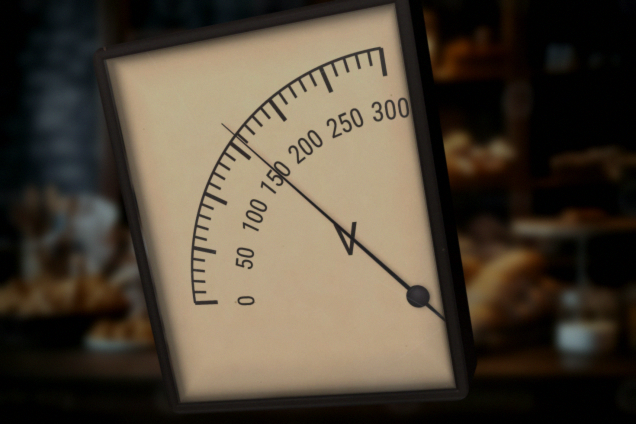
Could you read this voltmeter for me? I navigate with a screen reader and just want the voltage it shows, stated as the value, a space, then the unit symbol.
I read 160 V
